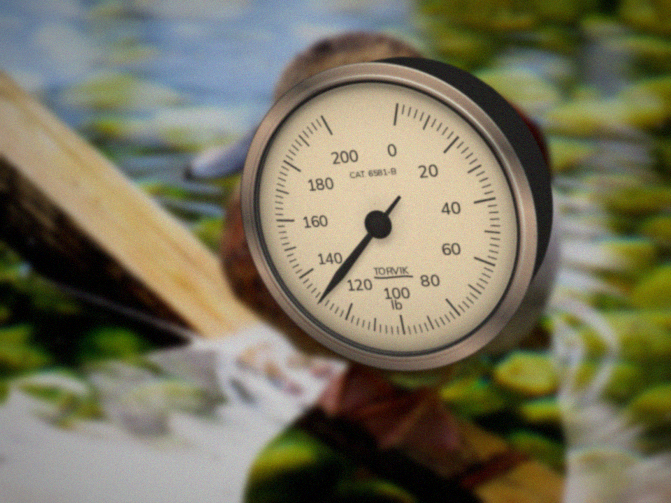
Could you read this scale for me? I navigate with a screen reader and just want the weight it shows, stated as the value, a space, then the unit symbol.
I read 130 lb
